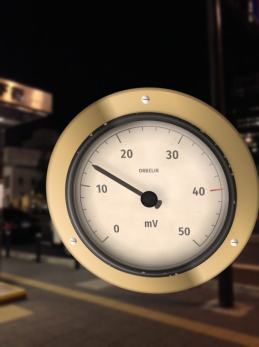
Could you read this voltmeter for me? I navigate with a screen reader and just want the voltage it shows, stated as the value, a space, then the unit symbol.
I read 14 mV
